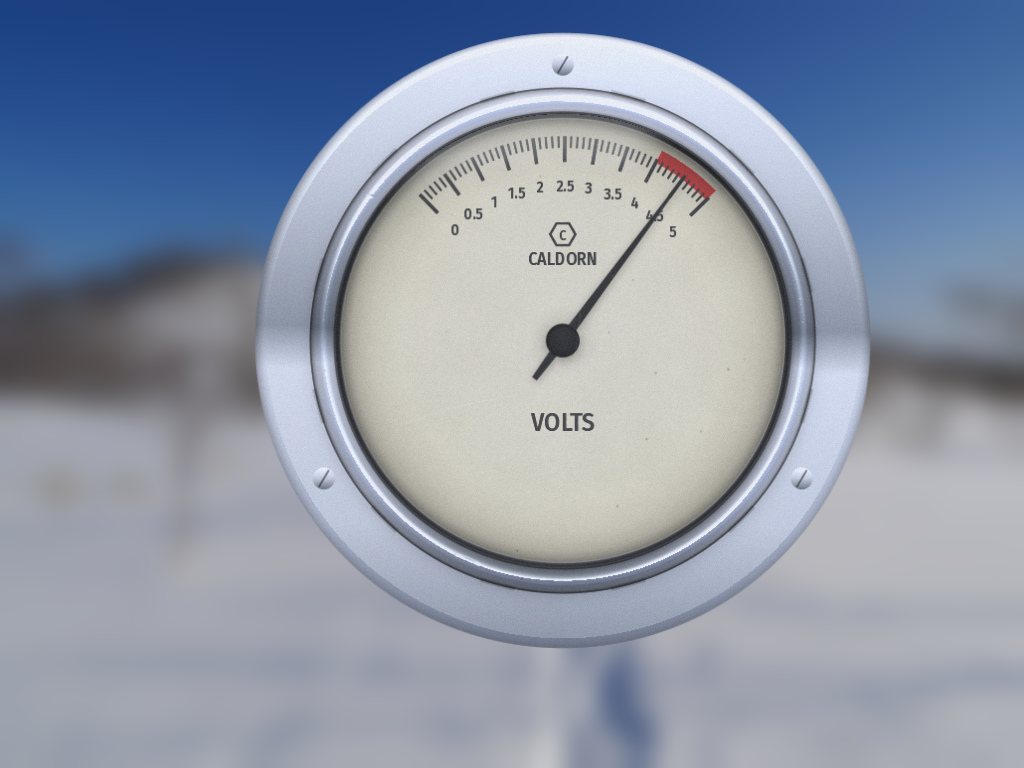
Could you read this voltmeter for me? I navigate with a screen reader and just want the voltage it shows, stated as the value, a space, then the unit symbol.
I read 4.5 V
